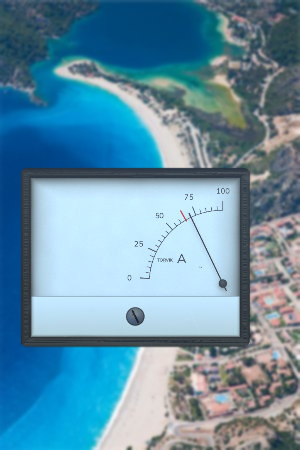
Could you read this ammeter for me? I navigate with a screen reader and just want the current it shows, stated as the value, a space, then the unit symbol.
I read 70 A
